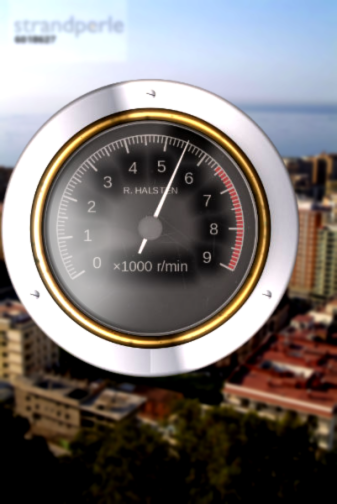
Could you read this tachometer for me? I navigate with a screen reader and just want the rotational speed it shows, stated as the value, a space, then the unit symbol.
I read 5500 rpm
